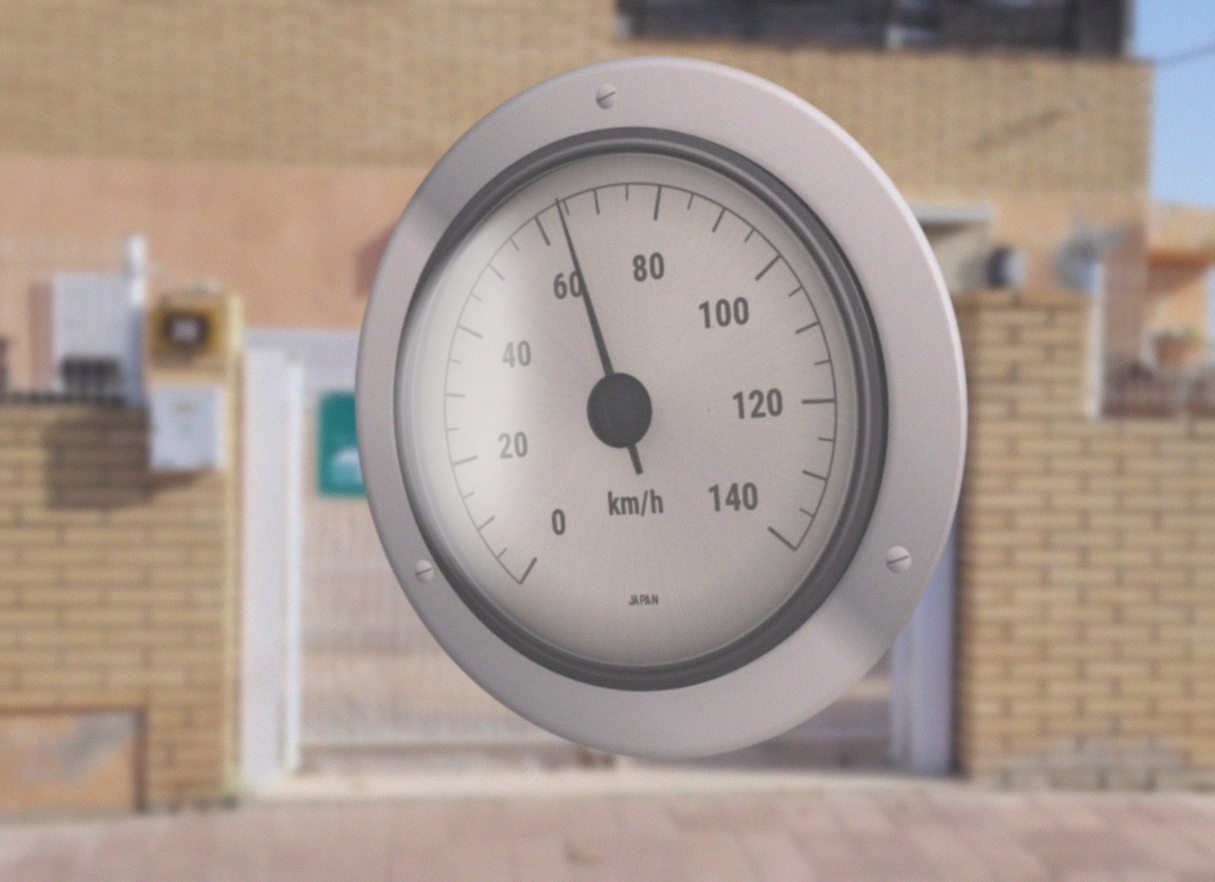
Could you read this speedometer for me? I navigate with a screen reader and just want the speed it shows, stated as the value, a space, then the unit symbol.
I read 65 km/h
